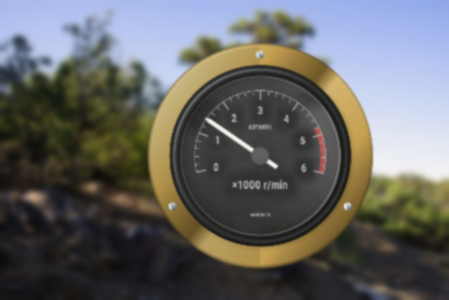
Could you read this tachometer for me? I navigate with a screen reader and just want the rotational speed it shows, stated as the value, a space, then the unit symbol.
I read 1400 rpm
